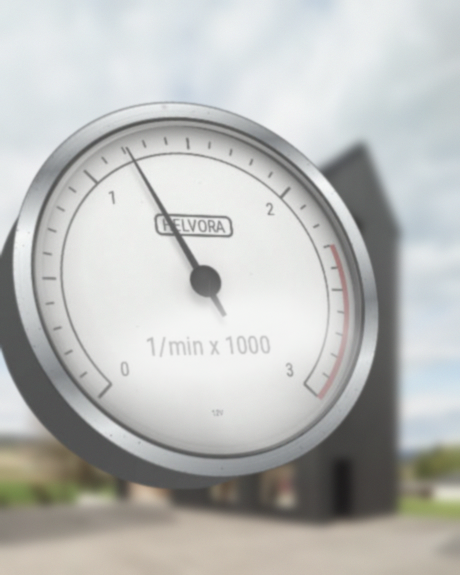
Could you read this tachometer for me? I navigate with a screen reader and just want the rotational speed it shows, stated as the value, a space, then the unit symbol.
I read 1200 rpm
